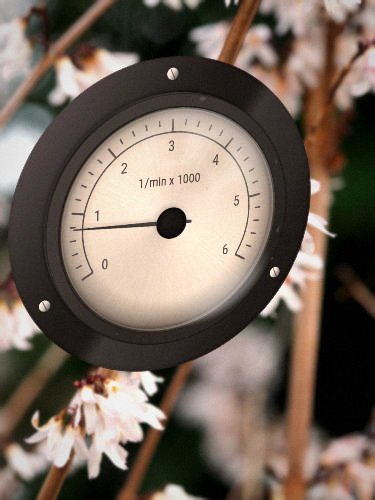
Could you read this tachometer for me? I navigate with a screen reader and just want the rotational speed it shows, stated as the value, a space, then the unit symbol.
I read 800 rpm
